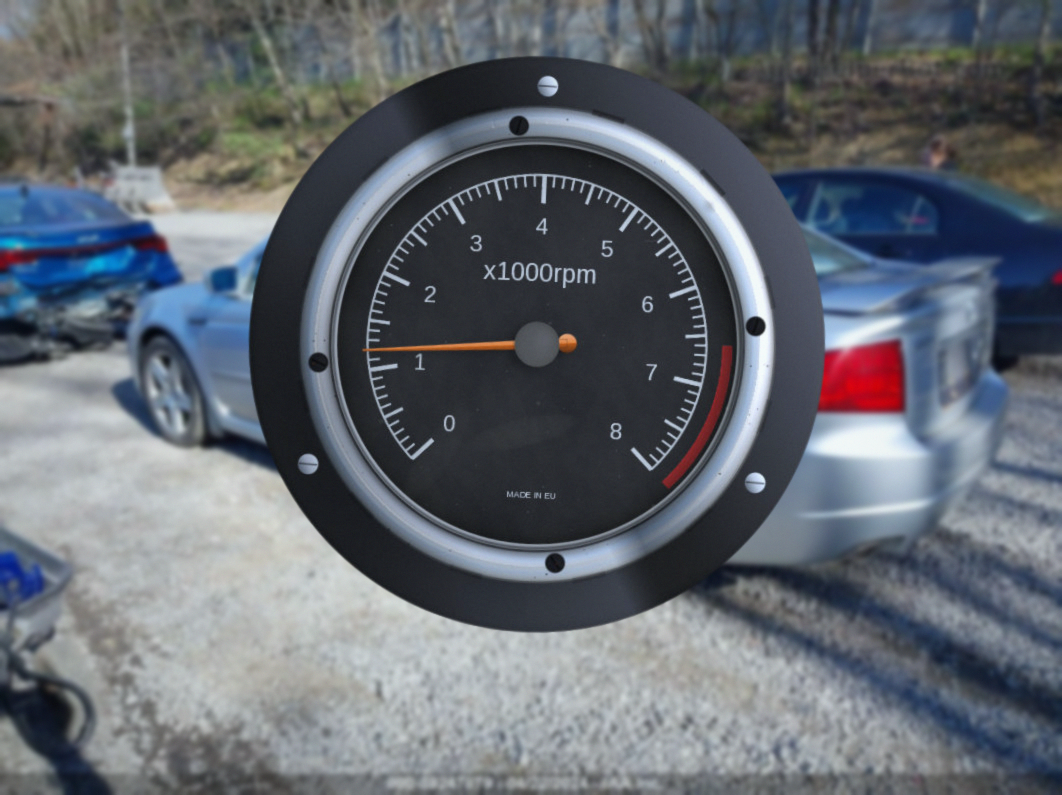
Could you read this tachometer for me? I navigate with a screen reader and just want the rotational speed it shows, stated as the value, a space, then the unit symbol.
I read 1200 rpm
